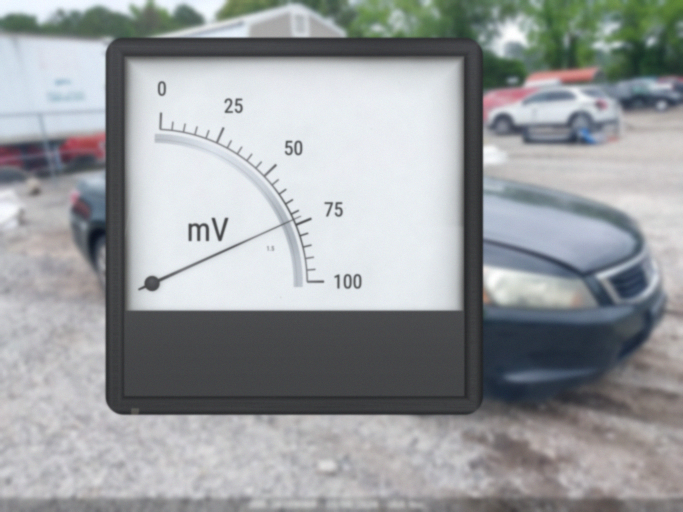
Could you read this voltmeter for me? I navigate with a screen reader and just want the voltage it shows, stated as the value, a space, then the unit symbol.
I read 72.5 mV
